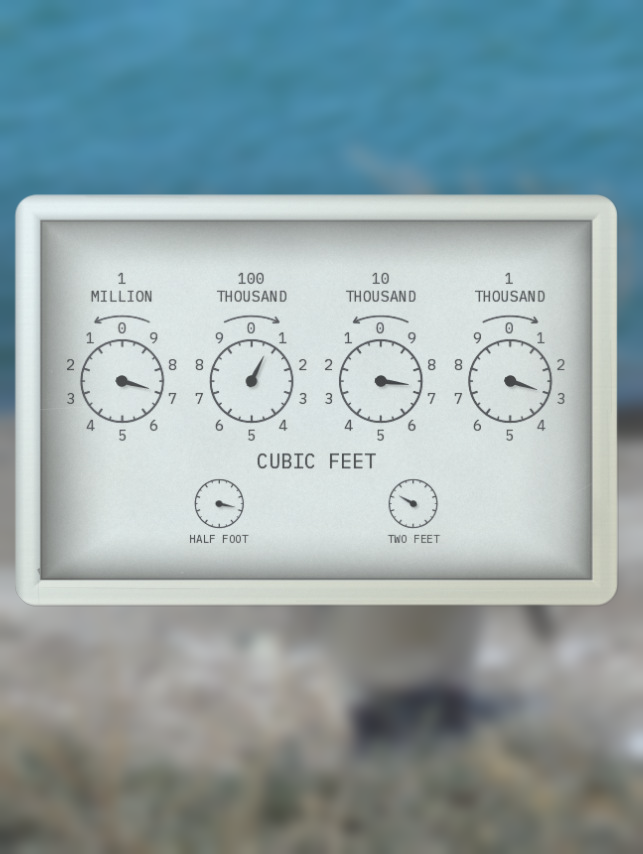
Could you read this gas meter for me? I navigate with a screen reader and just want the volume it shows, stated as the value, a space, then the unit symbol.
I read 707300 ft³
